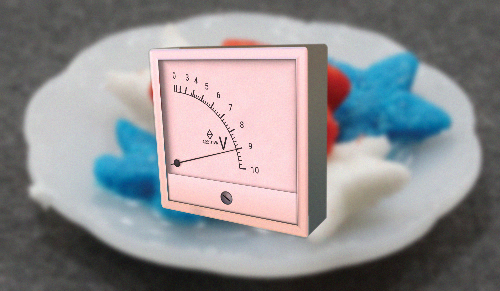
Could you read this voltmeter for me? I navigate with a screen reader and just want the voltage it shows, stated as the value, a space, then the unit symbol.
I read 9 V
